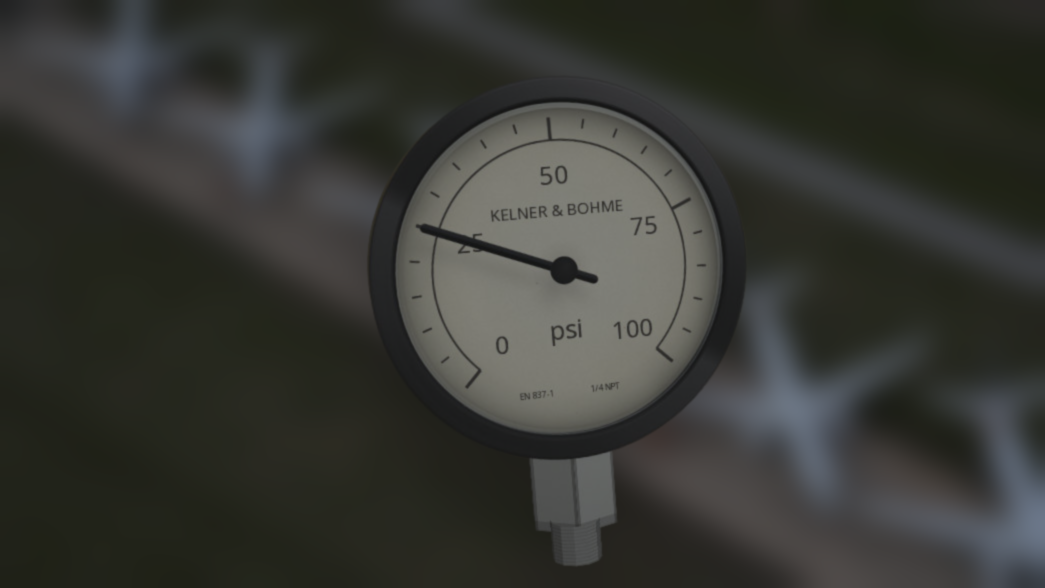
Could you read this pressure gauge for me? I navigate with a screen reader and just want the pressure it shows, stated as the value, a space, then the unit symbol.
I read 25 psi
